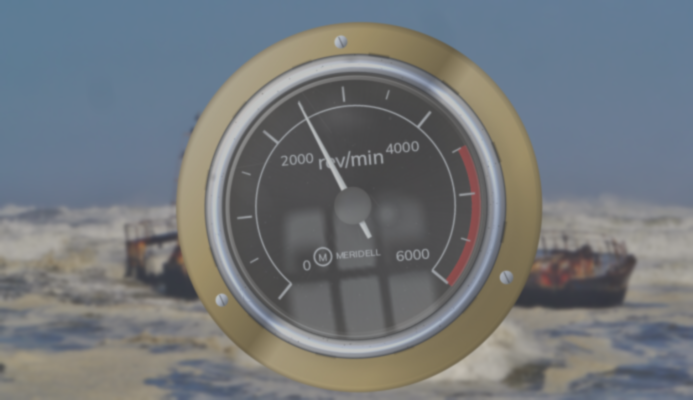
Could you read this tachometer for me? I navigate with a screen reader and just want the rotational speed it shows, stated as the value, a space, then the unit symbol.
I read 2500 rpm
